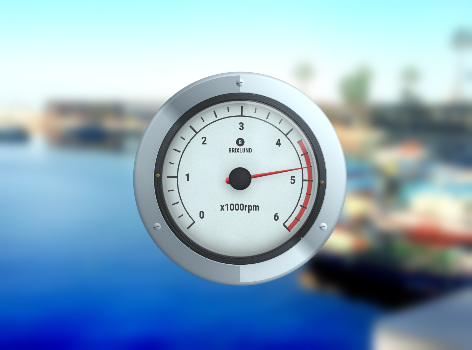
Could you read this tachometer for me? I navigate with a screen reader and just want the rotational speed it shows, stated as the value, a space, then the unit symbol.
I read 4750 rpm
